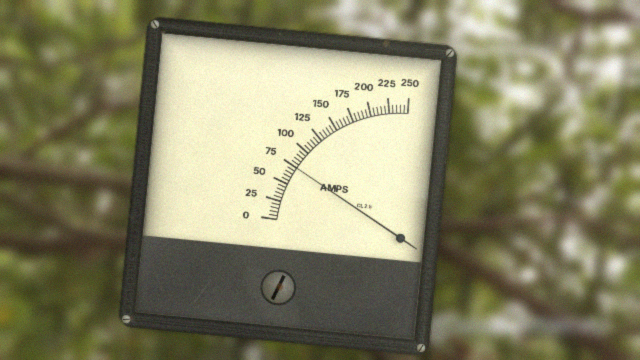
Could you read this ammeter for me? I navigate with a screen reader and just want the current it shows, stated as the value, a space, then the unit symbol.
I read 75 A
